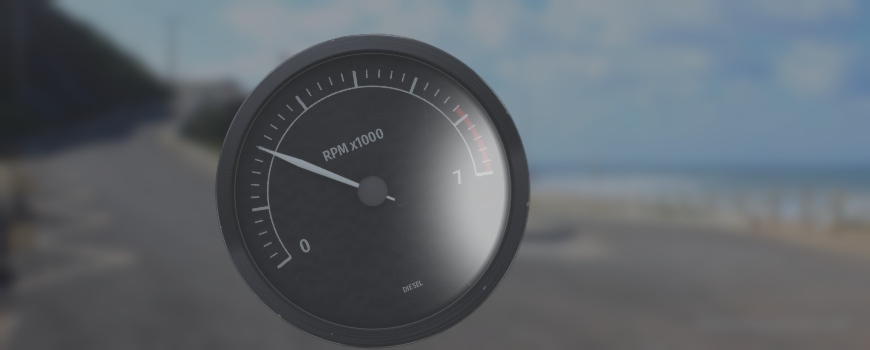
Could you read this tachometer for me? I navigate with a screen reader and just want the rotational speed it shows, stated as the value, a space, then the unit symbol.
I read 2000 rpm
